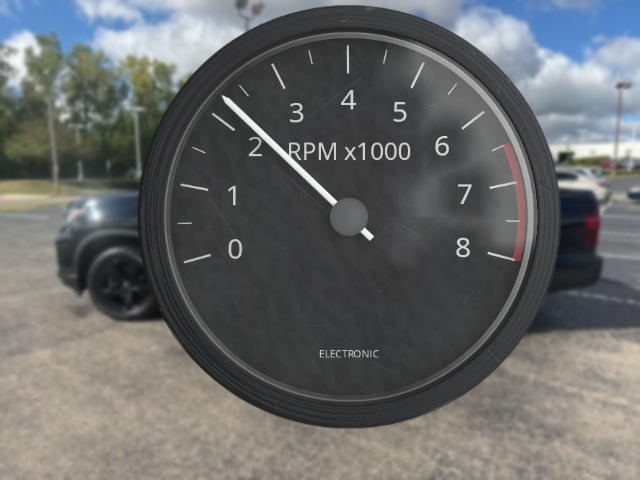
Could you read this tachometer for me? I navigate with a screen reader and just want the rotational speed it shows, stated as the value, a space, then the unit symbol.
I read 2250 rpm
